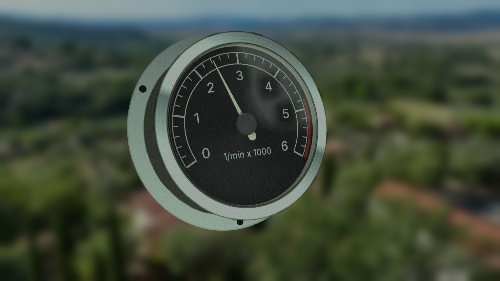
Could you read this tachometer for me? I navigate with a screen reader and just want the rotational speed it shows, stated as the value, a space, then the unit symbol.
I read 2400 rpm
